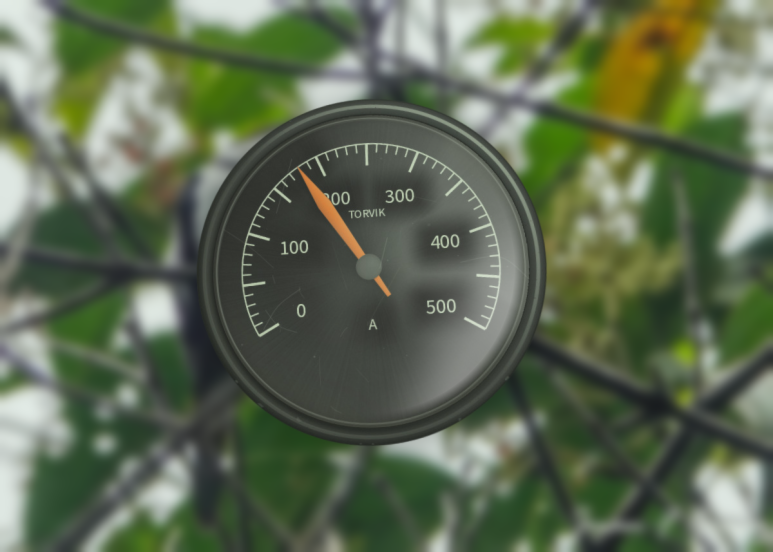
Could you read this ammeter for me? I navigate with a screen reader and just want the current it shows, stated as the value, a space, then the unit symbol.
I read 180 A
